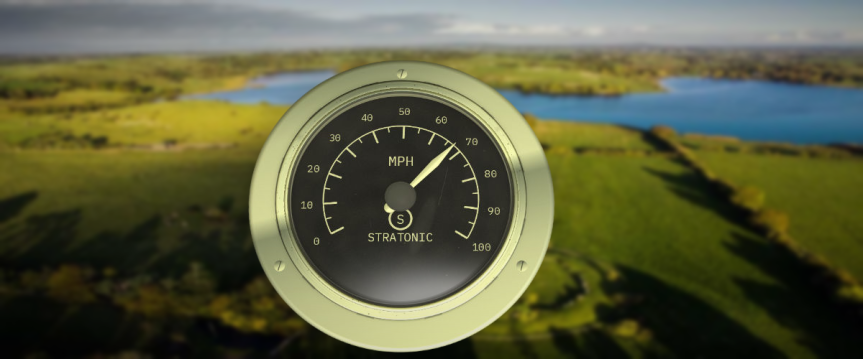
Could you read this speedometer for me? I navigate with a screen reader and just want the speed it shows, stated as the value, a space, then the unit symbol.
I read 67.5 mph
